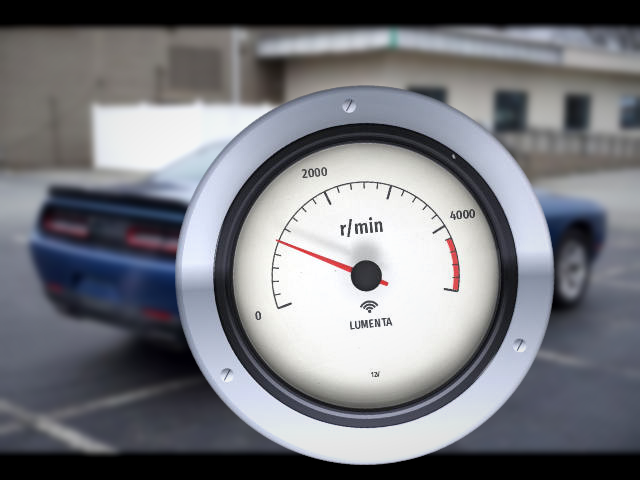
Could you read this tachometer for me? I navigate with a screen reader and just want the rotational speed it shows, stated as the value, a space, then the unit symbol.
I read 1000 rpm
